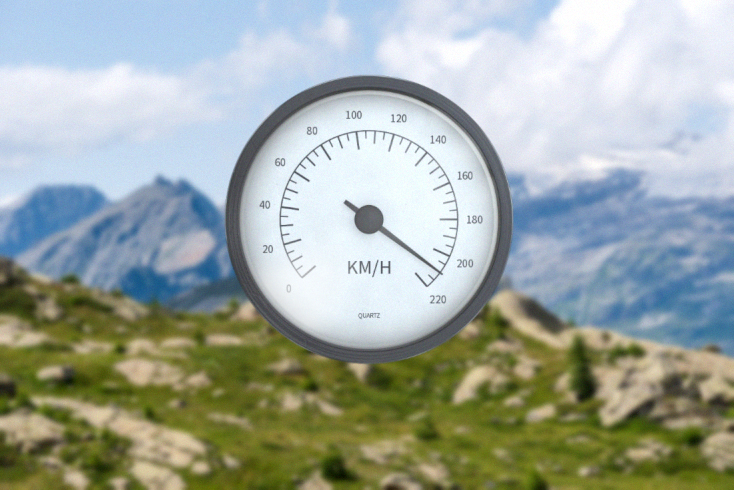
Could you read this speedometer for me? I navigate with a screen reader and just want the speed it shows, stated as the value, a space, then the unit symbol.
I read 210 km/h
